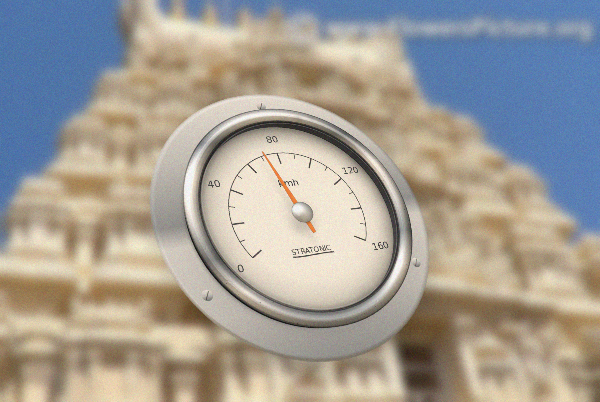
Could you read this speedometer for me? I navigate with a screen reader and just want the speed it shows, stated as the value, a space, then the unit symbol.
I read 70 km/h
